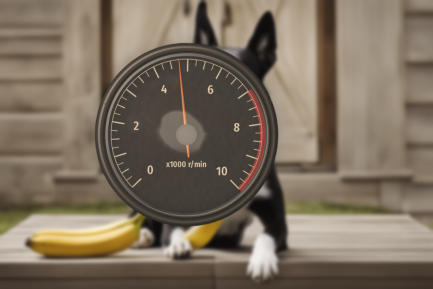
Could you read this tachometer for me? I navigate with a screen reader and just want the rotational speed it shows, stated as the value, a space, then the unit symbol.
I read 4750 rpm
